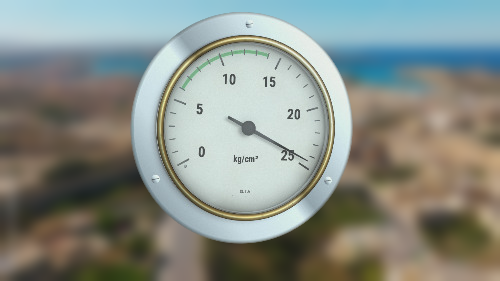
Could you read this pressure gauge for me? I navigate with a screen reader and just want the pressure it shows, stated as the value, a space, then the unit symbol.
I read 24.5 kg/cm²
